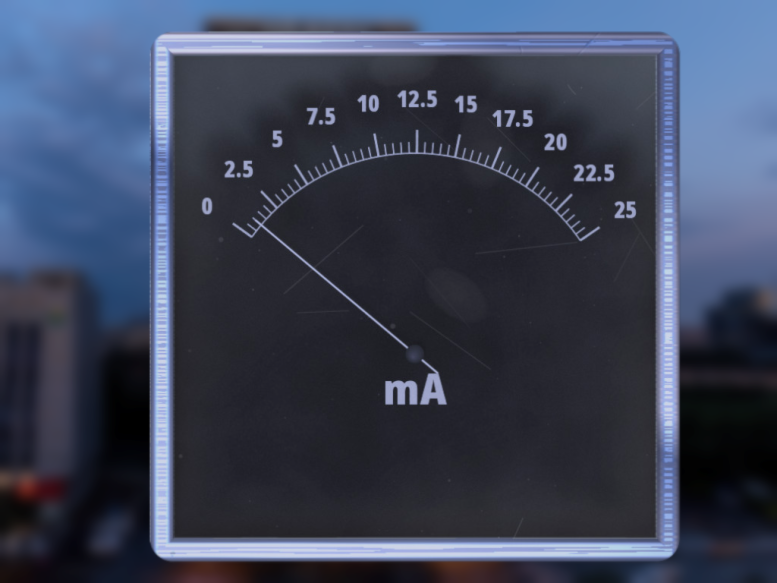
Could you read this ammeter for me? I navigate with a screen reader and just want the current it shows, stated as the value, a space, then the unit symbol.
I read 1 mA
